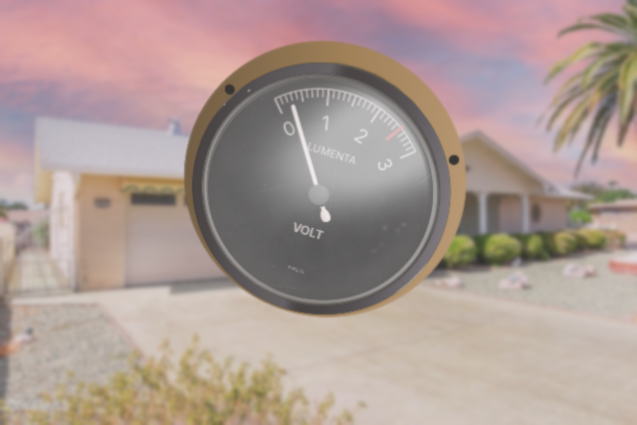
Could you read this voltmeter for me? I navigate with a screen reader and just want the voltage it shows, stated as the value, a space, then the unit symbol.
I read 0.3 V
